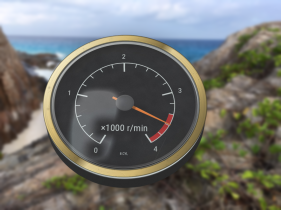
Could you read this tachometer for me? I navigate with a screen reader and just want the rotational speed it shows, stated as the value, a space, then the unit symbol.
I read 3600 rpm
